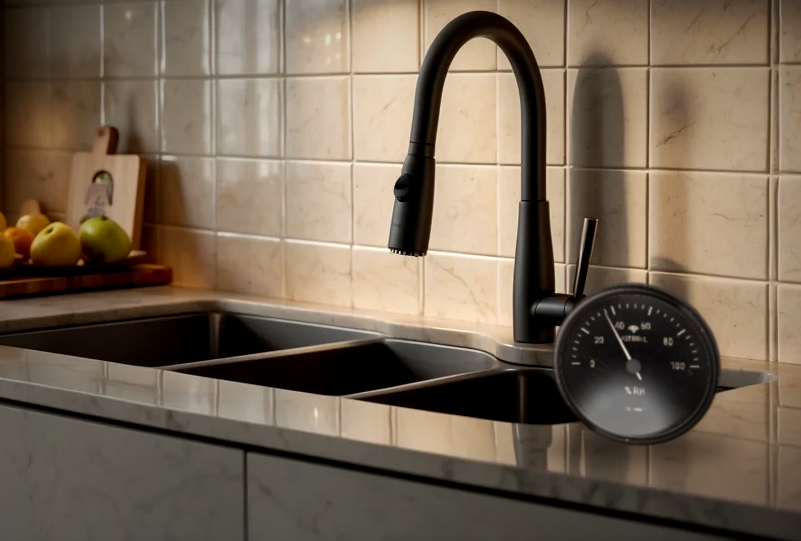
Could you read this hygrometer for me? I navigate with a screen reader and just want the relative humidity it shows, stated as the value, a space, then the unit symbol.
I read 36 %
